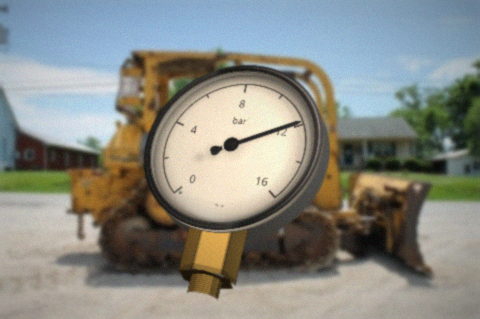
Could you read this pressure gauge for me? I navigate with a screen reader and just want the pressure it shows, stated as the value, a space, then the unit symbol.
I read 12 bar
